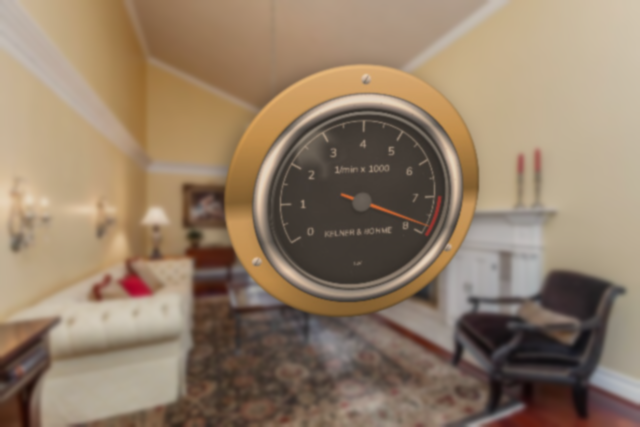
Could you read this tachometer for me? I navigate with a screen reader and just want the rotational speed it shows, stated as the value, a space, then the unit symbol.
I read 7750 rpm
